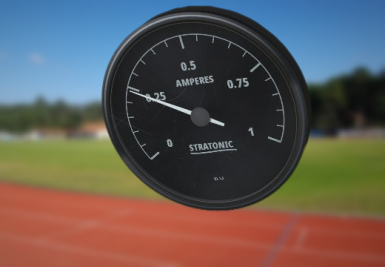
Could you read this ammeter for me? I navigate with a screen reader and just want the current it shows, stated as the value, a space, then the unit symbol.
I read 0.25 A
